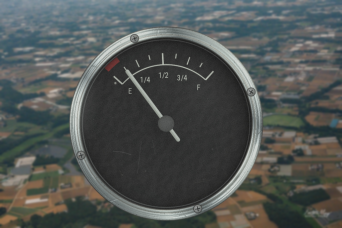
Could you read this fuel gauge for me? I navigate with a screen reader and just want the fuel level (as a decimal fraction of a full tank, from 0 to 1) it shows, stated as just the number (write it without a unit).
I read 0.125
